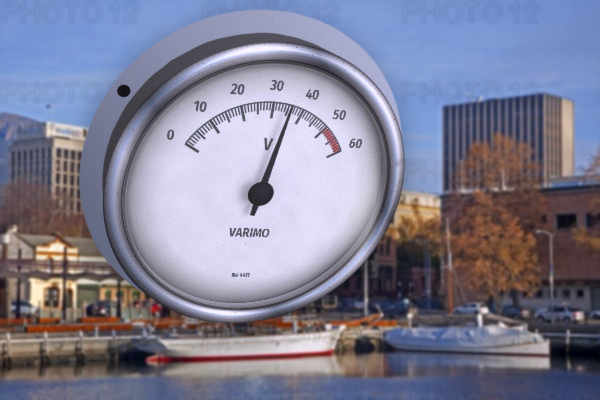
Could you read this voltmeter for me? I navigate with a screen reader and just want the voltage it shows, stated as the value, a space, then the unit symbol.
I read 35 V
